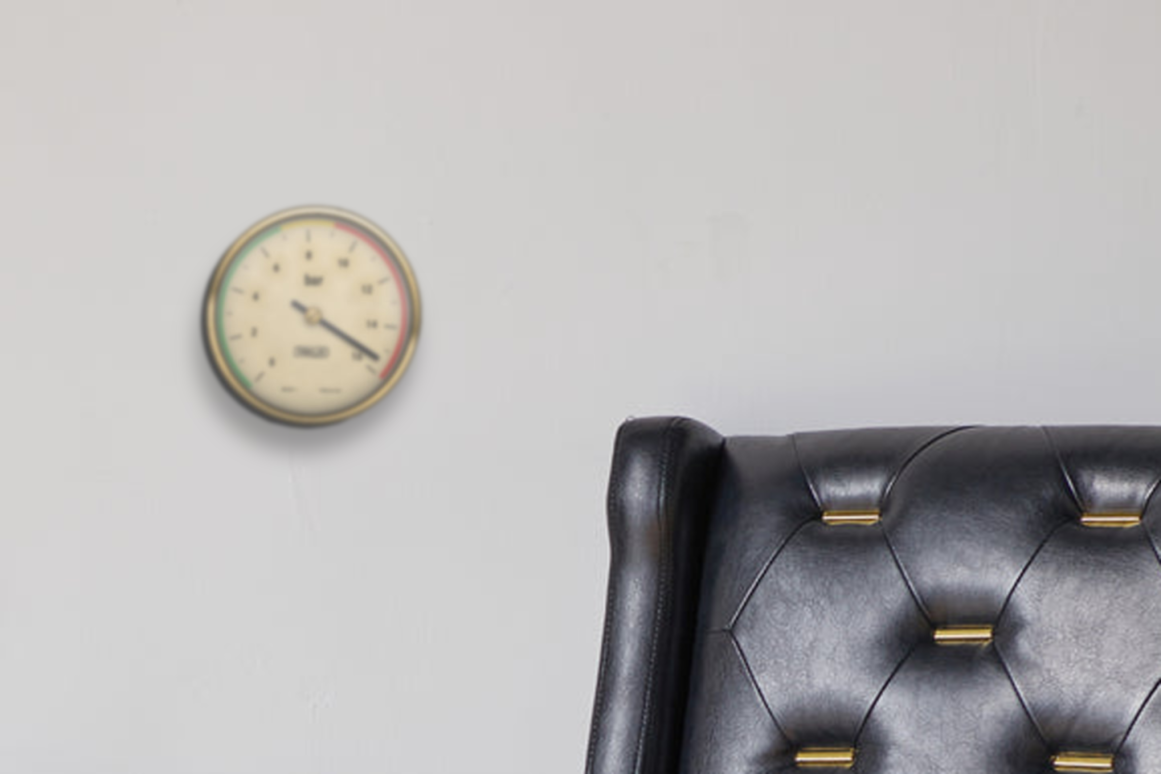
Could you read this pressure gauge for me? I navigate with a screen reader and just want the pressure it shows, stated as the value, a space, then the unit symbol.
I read 15.5 bar
